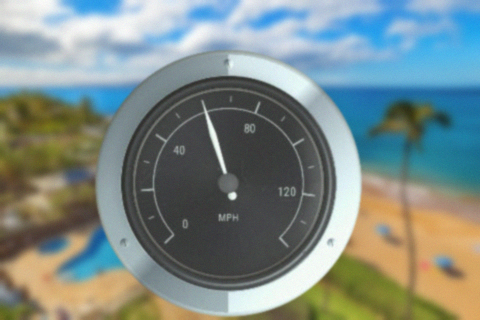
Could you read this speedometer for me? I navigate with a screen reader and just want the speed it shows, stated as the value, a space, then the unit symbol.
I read 60 mph
